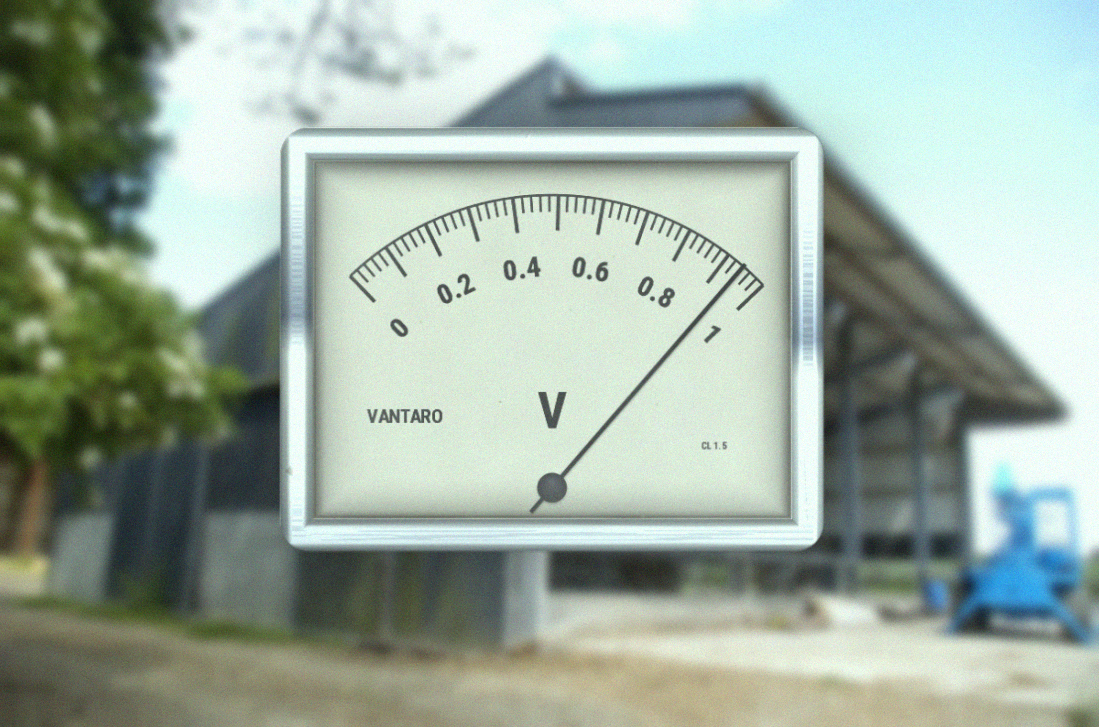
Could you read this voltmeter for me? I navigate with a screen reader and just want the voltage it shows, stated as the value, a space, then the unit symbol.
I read 0.94 V
